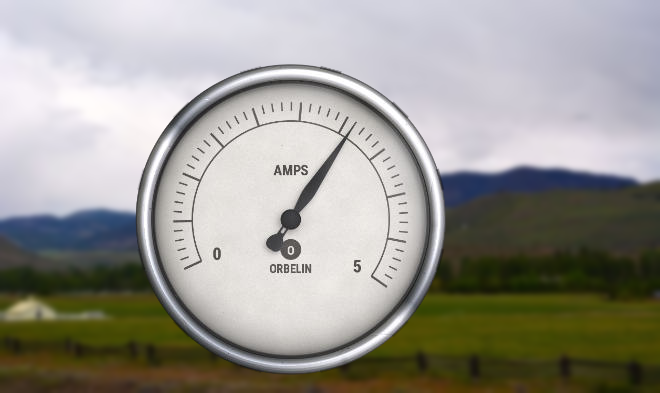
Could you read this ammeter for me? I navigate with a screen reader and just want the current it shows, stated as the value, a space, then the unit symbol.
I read 3.1 A
